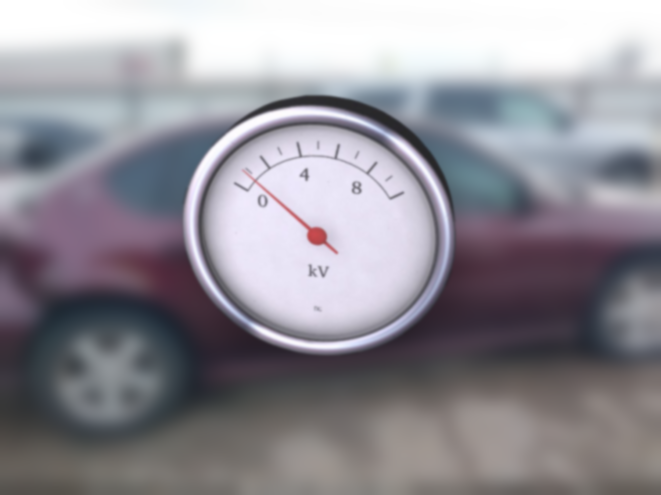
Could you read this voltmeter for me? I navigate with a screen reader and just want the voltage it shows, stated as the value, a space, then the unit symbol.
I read 1 kV
